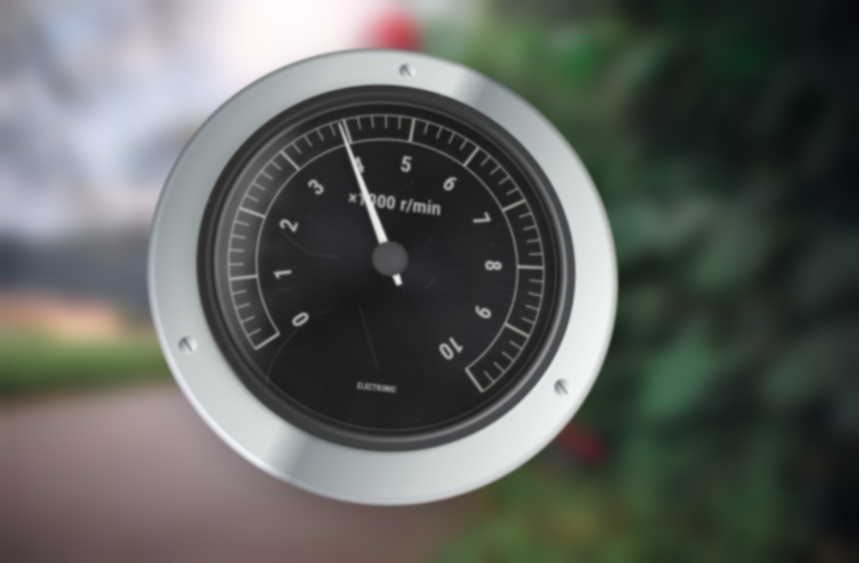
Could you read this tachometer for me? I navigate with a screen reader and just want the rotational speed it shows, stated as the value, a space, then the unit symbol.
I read 3900 rpm
